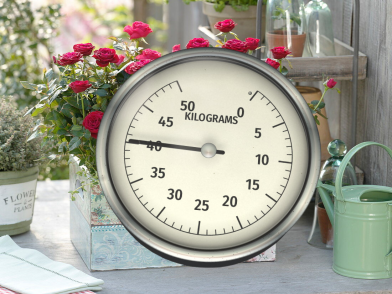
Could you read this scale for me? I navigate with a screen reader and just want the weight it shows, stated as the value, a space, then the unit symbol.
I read 40 kg
